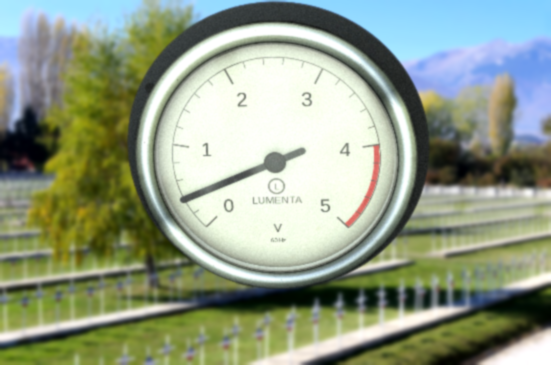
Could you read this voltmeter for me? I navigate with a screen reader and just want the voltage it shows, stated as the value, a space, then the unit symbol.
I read 0.4 V
